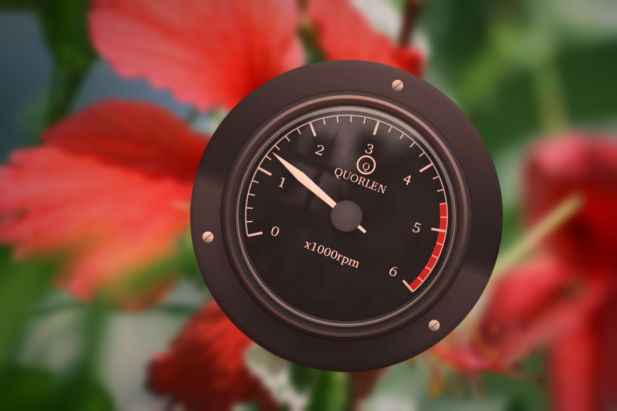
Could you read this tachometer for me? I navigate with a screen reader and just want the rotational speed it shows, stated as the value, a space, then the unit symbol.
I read 1300 rpm
